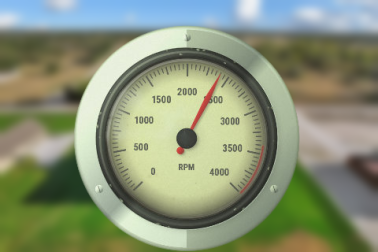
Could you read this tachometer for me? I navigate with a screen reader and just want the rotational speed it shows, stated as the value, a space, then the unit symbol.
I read 2400 rpm
